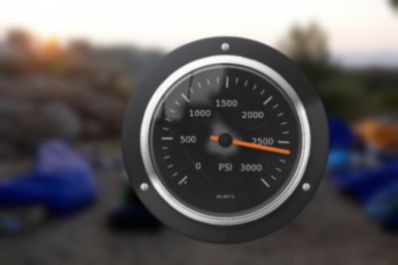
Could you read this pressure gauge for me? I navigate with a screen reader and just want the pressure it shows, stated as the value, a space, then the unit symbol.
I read 2600 psi
